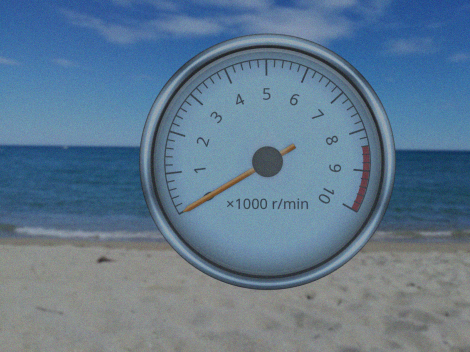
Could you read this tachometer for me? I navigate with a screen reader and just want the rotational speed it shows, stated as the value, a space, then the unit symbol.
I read 0 rpm
